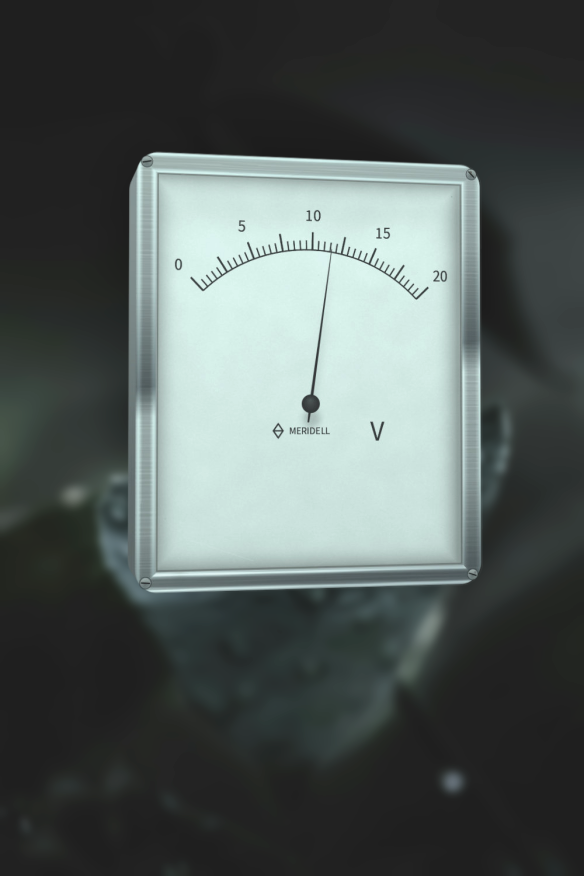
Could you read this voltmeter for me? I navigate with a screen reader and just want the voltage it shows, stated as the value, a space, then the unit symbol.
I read 11.5 V
